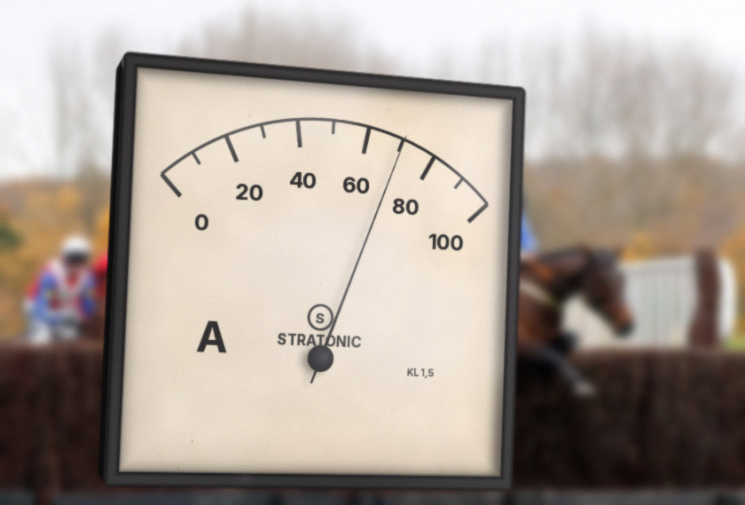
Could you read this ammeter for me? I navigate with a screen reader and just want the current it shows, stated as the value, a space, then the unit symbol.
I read 70 A
